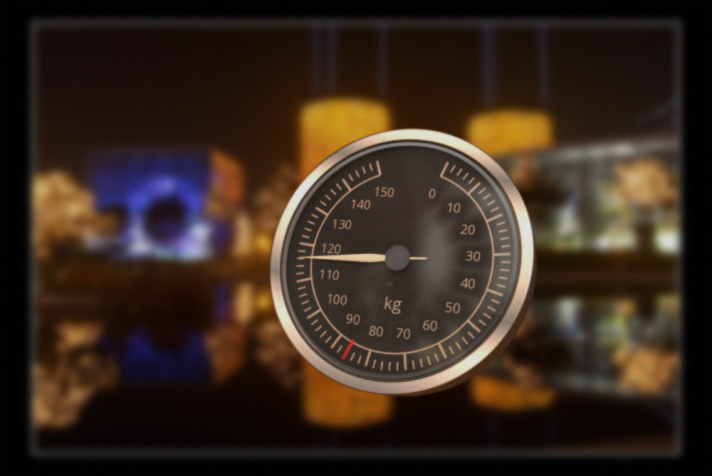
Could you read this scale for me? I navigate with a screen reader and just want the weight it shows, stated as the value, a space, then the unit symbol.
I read 116 kg
